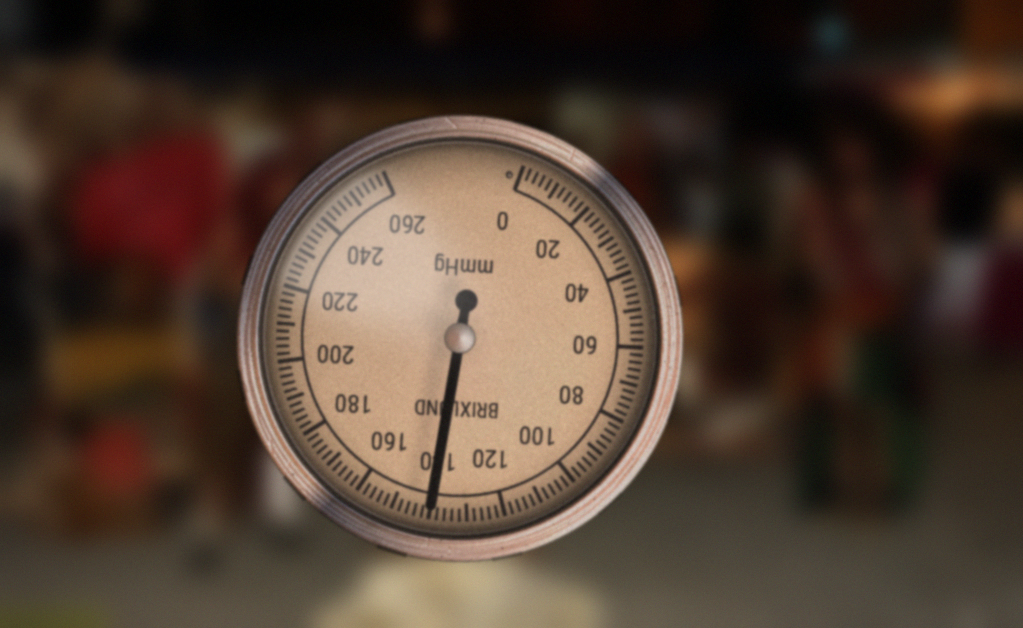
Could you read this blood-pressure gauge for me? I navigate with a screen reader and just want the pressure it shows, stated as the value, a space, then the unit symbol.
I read 140 mmHg
